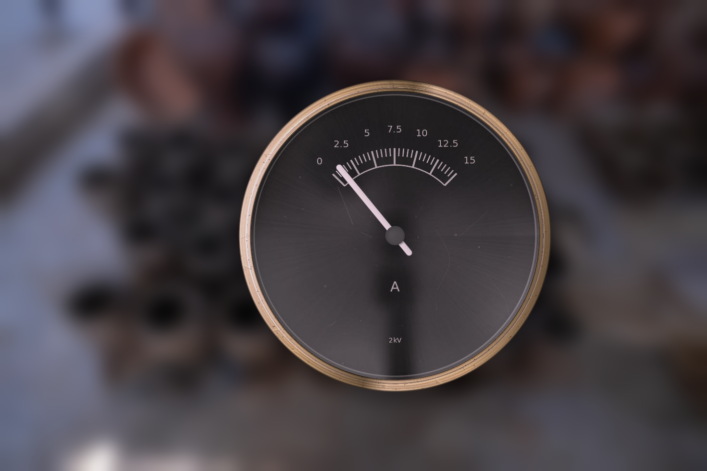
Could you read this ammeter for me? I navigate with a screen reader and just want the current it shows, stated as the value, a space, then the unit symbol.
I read 1 A
